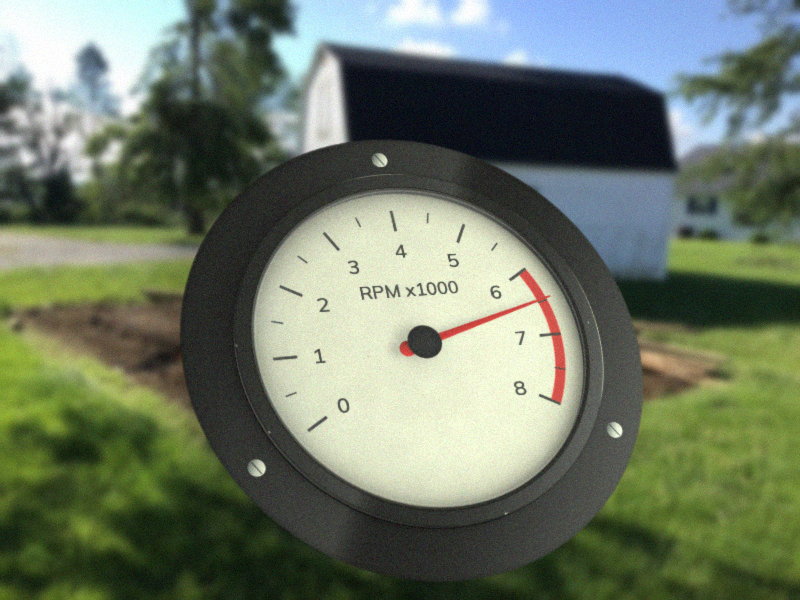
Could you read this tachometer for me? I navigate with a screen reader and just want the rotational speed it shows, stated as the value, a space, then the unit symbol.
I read 6500 rpm
